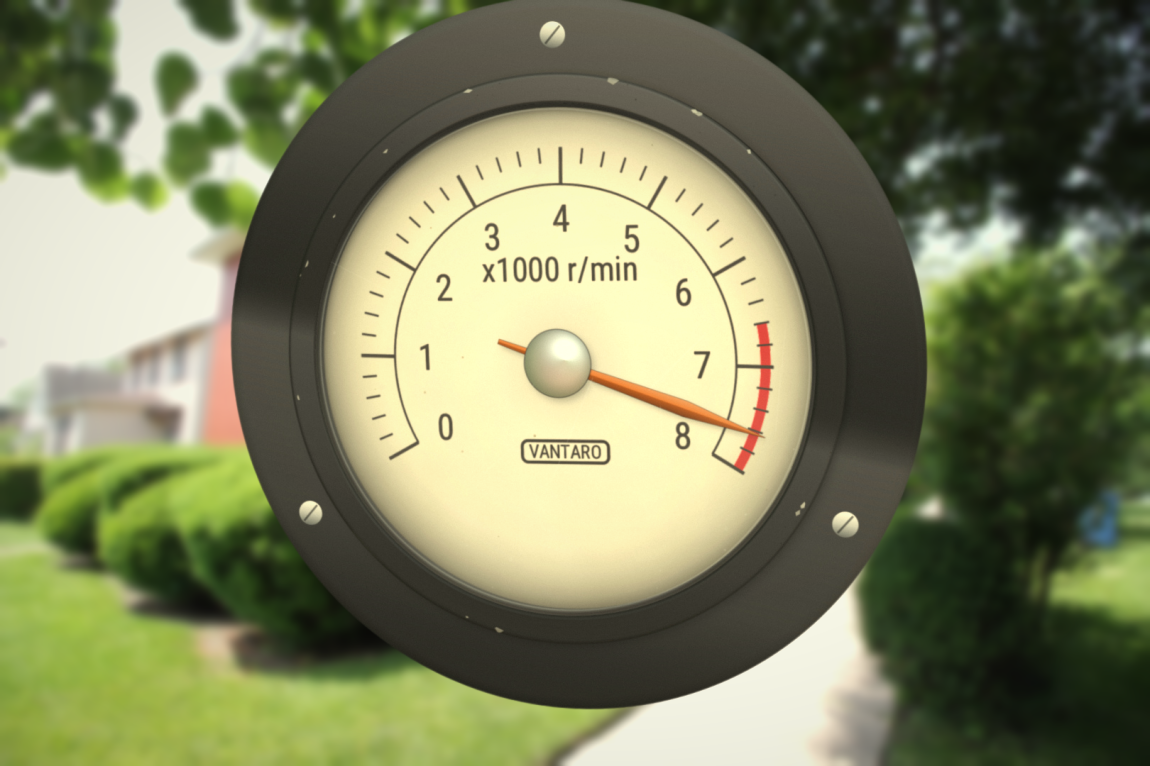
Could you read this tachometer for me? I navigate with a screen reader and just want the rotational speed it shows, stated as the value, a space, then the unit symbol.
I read 7600 rpm
